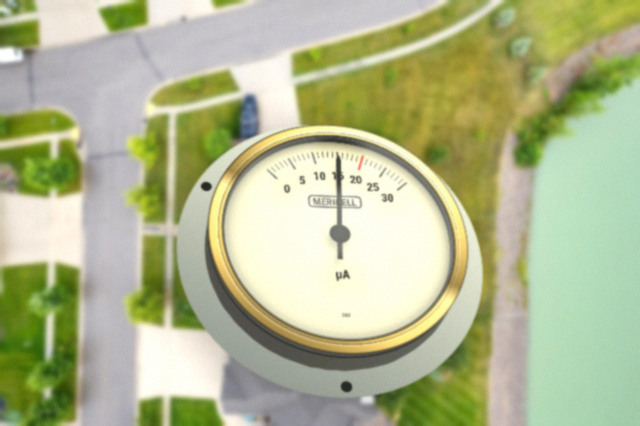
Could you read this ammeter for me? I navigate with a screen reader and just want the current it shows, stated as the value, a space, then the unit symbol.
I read 15 µA
